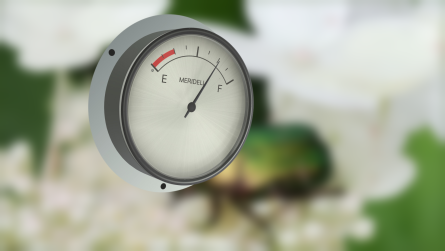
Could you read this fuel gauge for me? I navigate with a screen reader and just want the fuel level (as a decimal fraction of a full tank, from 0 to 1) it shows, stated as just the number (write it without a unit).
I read 0.75
